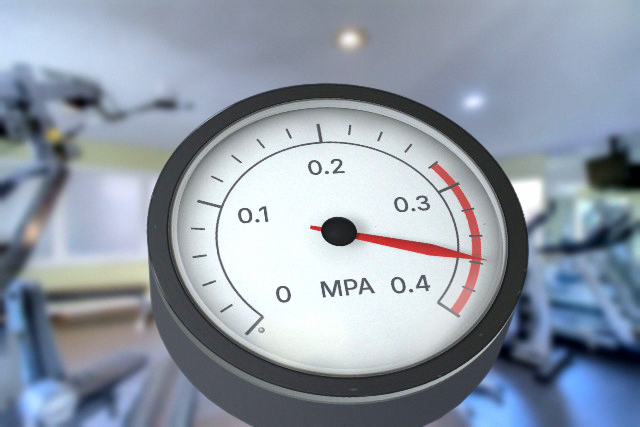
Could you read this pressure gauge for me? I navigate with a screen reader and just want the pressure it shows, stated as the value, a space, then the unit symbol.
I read 0.36 MPa
